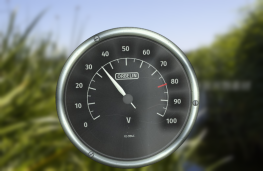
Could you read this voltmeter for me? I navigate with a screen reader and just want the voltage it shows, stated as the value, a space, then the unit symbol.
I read 35 V
